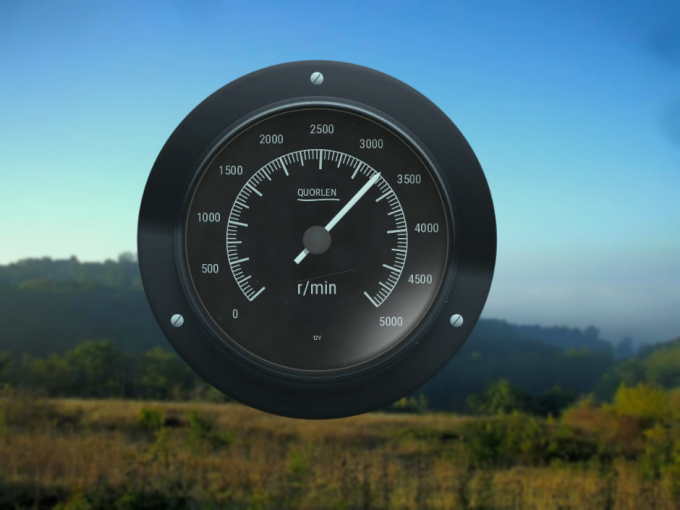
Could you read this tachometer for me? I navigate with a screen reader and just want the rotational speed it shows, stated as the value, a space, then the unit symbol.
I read 3250 rpm
